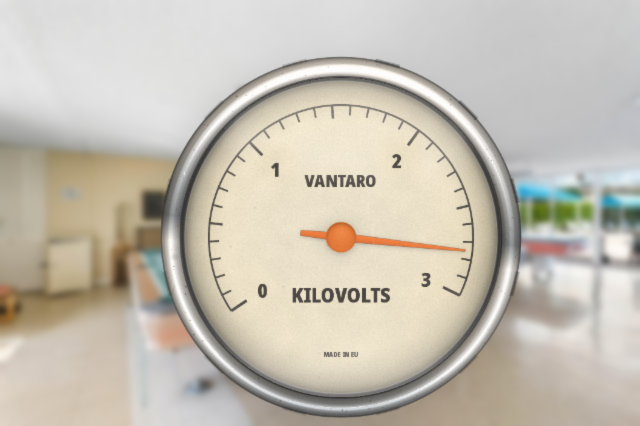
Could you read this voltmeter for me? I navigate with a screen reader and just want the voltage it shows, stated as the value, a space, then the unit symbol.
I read 2.75 kV
